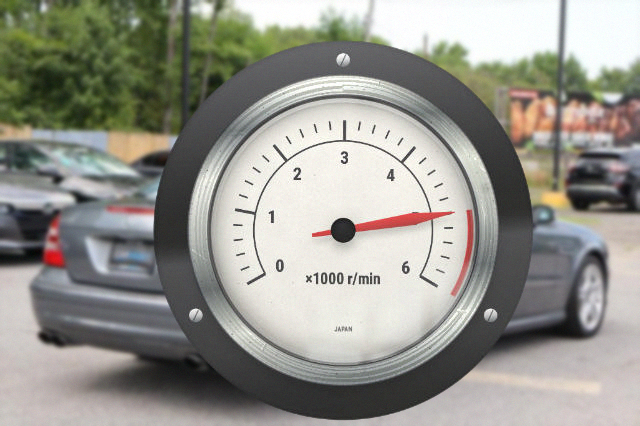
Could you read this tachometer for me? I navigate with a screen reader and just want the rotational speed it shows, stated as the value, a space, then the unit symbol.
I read 5000 rpm
